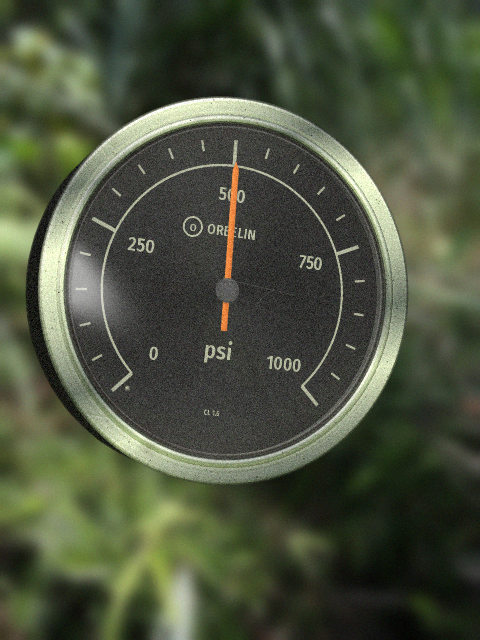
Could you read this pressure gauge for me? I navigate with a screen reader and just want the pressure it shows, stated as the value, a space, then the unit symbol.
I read 500 psi
